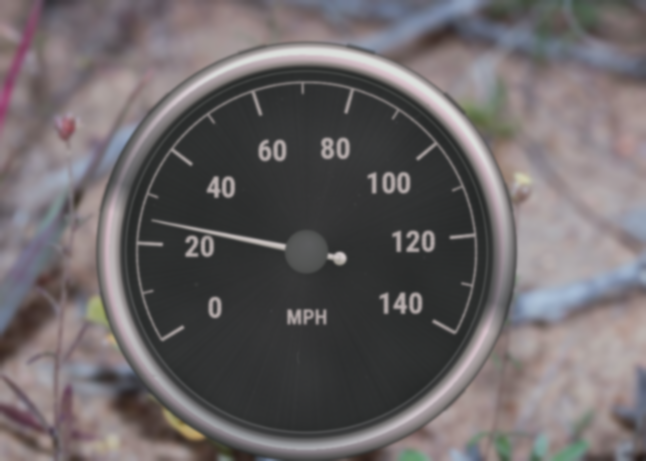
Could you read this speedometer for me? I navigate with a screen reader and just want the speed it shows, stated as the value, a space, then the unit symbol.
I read 25 mph
